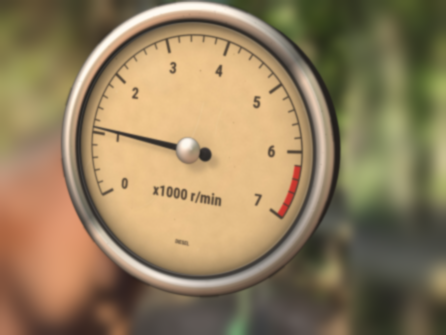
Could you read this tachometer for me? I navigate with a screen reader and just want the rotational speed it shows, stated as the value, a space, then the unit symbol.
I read 1100 rpm
